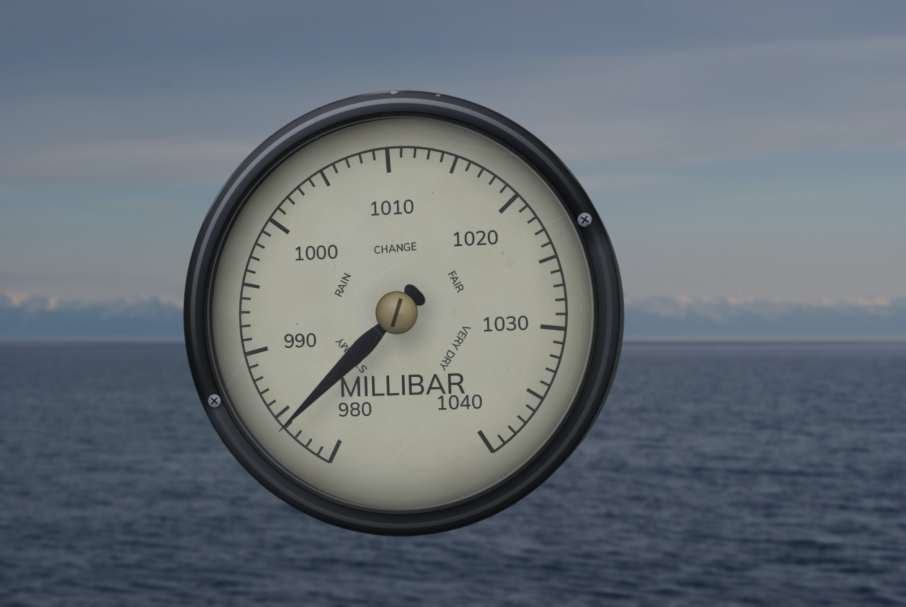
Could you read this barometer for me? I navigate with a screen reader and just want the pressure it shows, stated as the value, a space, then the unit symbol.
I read 984 mbar
